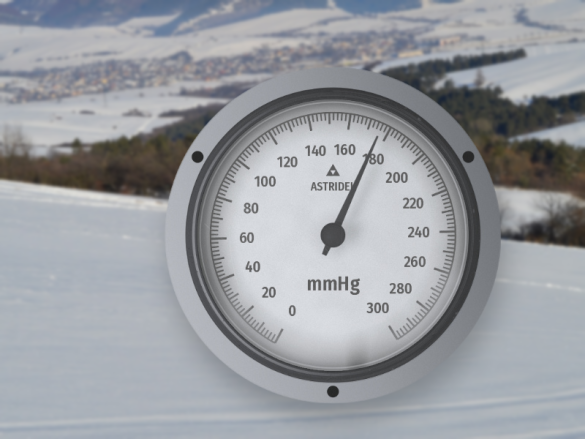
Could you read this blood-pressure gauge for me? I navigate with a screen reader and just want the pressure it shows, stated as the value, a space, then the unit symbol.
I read 176 mmHg
